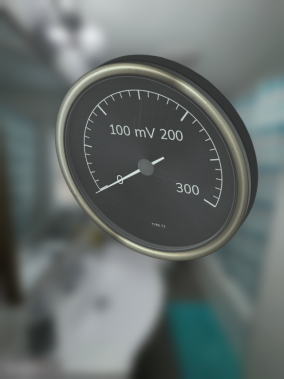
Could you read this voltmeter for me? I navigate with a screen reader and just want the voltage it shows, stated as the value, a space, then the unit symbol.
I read 0 mV
